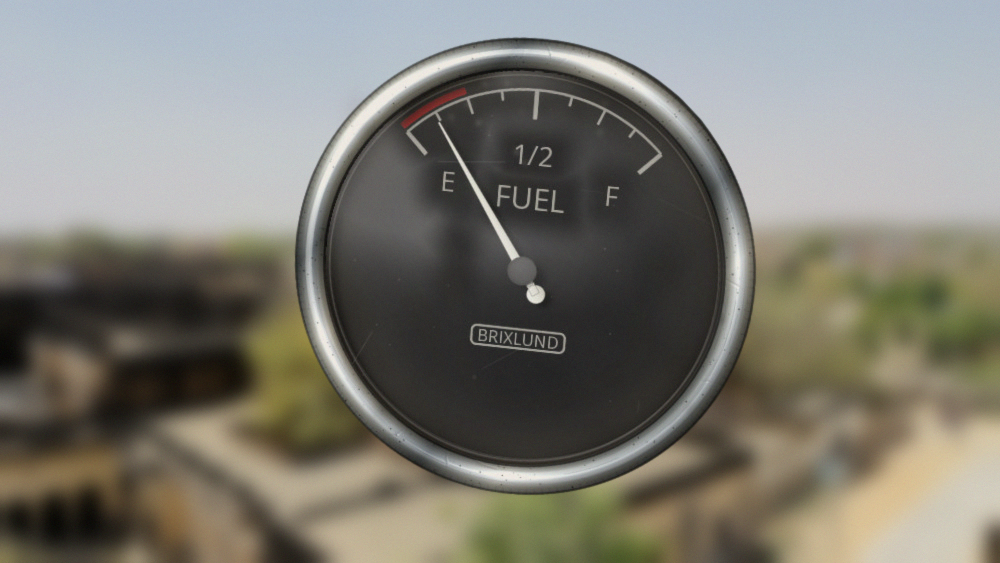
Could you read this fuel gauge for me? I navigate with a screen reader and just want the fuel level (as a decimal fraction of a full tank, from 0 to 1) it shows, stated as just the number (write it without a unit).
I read 0.125
